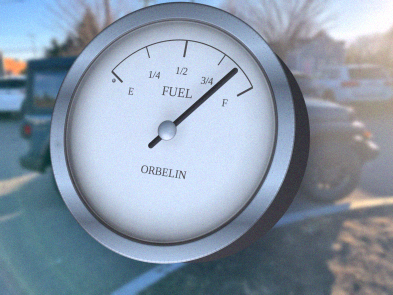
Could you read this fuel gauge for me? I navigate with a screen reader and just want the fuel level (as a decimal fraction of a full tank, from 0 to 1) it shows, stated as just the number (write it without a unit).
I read 0.875
